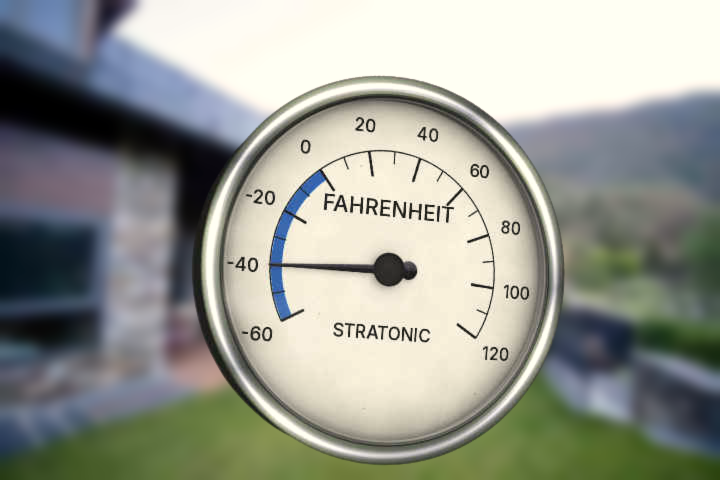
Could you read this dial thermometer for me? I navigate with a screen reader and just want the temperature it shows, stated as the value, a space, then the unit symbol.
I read -40 °F
